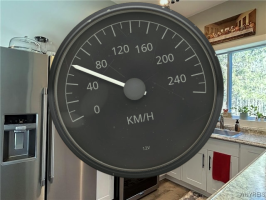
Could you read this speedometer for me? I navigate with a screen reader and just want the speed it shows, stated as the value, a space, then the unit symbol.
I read 60 km/h
